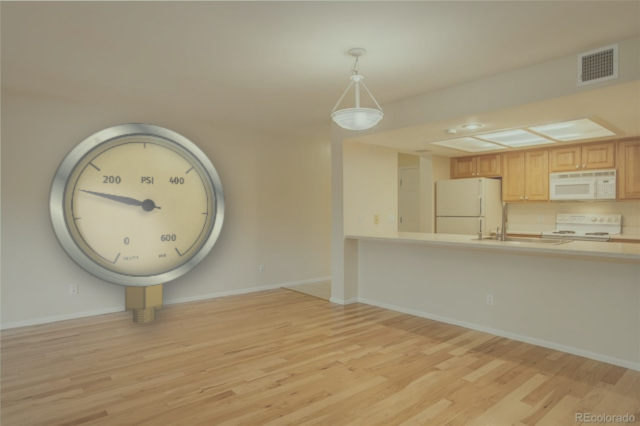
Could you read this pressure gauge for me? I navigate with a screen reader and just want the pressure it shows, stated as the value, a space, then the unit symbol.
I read 150 psi
